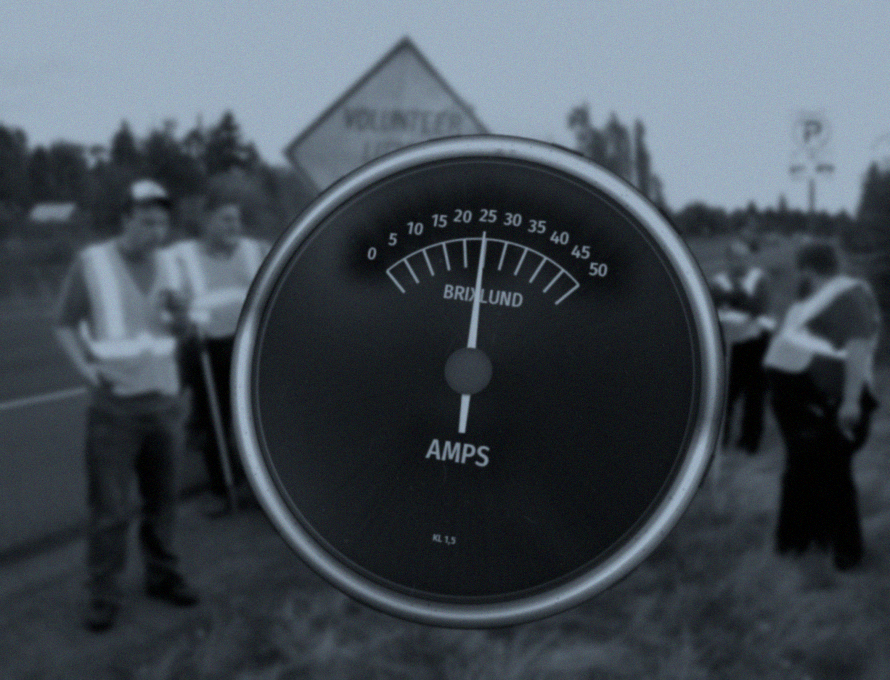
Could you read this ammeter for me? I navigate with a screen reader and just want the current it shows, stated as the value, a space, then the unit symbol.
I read 25 A
